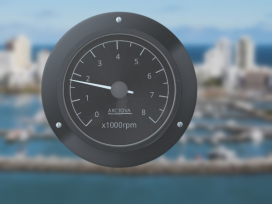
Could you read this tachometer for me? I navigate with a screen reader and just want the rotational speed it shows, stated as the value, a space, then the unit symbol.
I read 1750 rpm
